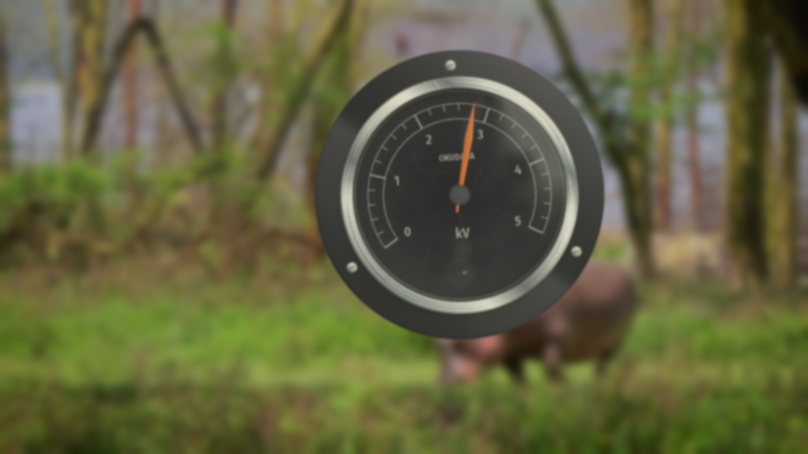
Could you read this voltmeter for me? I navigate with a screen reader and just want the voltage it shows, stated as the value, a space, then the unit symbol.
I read 2.8 kV
